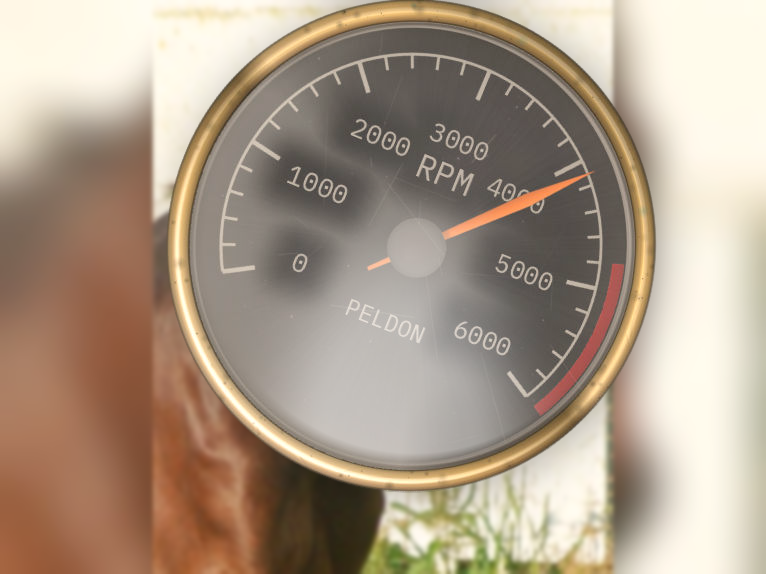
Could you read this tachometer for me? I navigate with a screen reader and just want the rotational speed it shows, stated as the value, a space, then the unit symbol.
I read 4100 rpm
